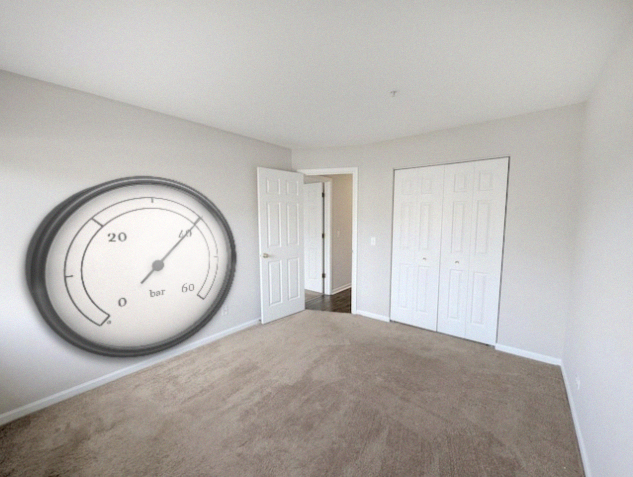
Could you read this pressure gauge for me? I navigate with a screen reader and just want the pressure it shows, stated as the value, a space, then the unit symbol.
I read 40 bar
